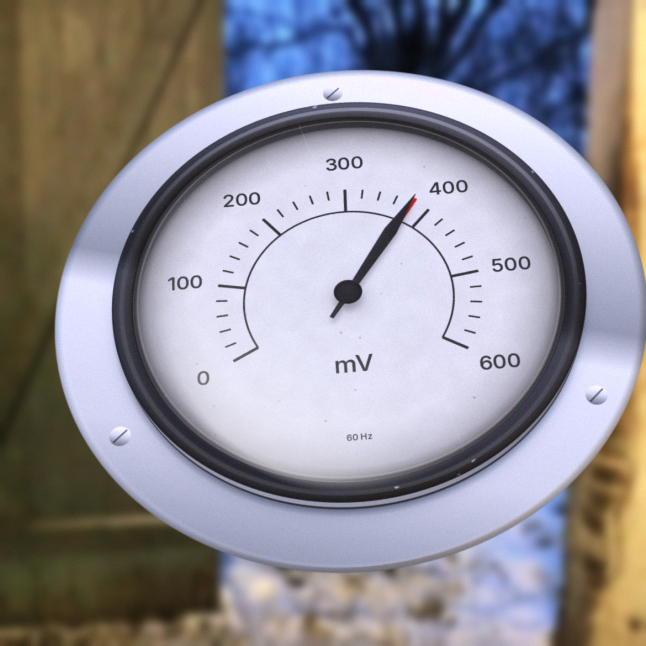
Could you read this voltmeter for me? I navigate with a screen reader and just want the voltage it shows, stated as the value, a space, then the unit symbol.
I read 380 mV
